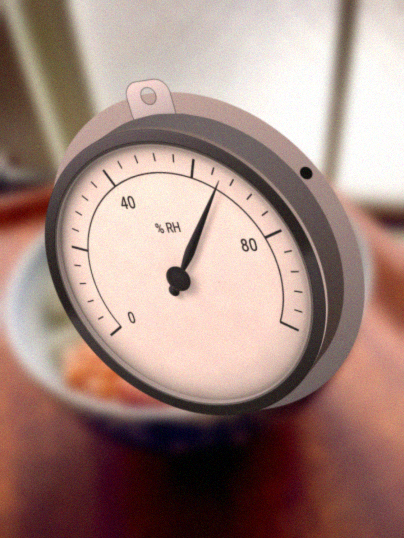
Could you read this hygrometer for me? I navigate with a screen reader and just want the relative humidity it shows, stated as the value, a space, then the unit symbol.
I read 66 %
